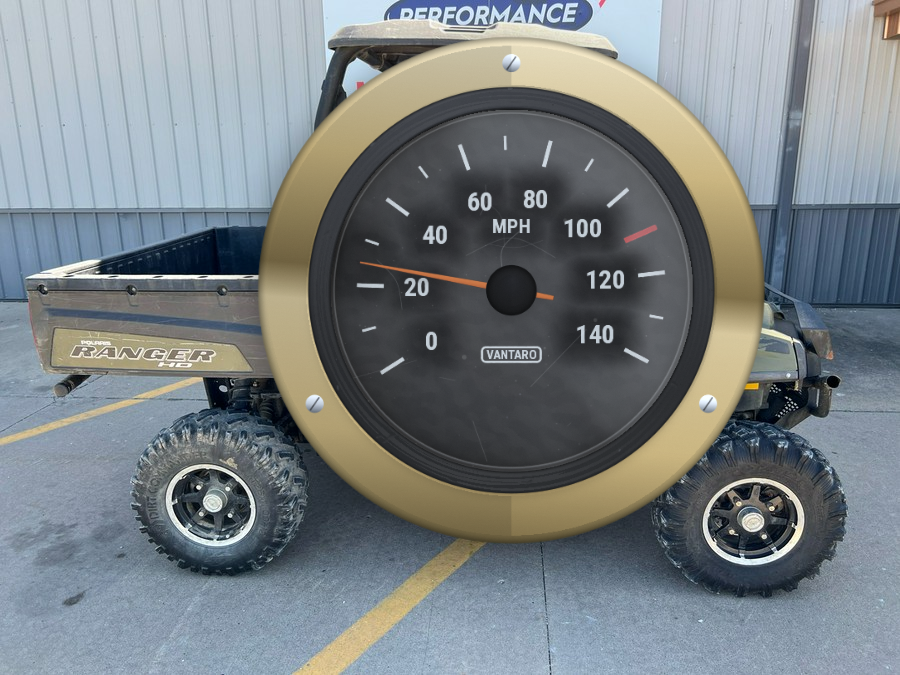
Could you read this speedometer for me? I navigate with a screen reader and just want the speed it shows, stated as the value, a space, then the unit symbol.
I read 25 mph
